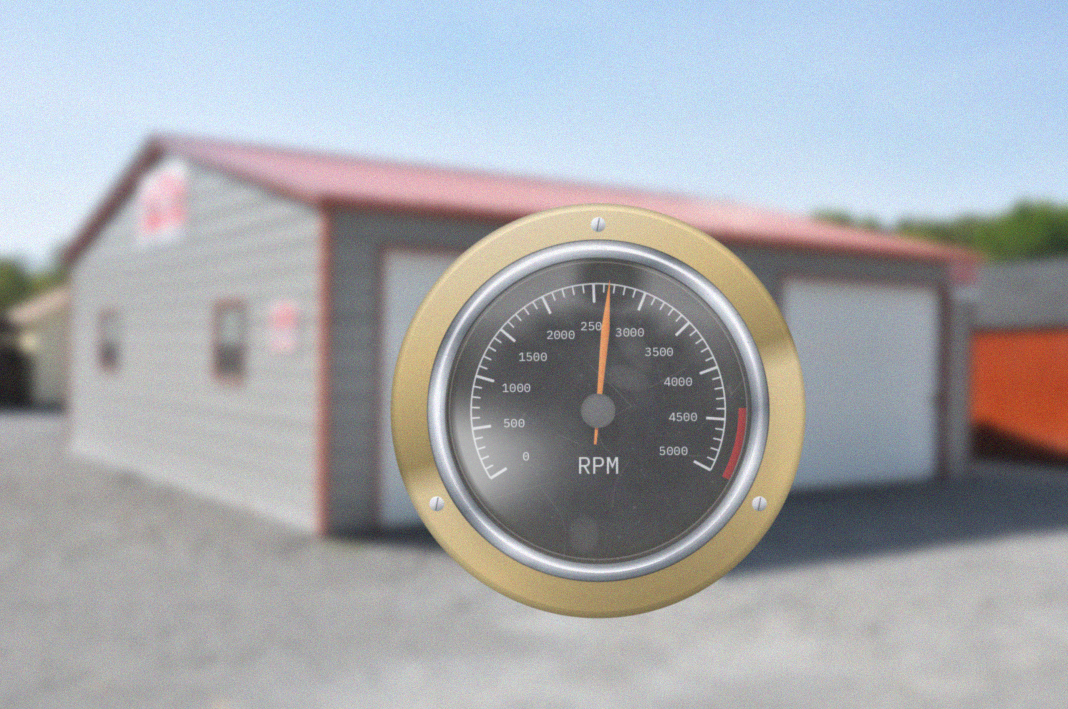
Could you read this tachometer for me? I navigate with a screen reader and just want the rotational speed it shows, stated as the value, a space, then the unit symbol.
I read 2650 rpm
